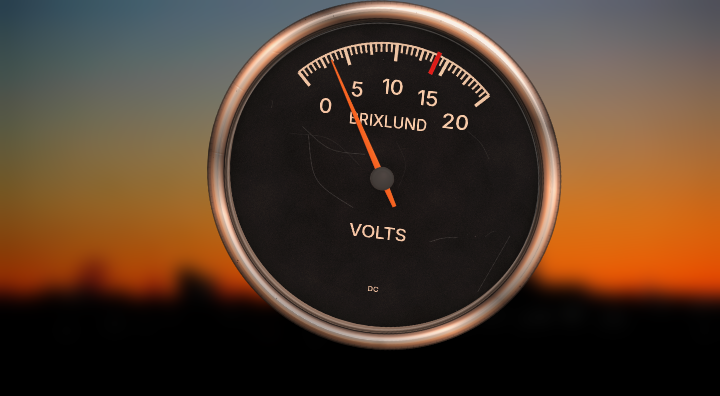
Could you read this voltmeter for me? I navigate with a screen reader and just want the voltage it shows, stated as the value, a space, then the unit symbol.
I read 3.5 V
